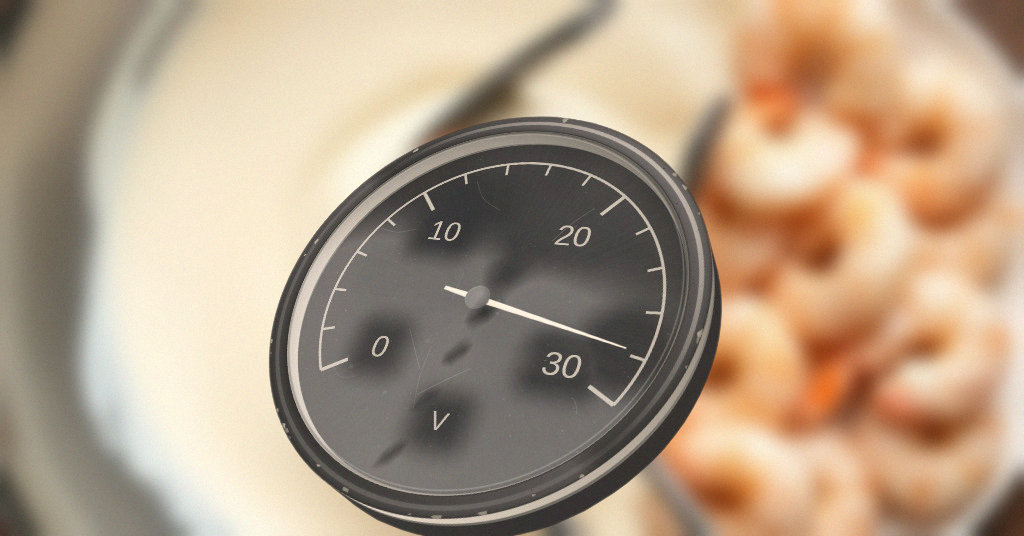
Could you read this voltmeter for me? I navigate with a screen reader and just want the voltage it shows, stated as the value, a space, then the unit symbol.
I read 28 V
